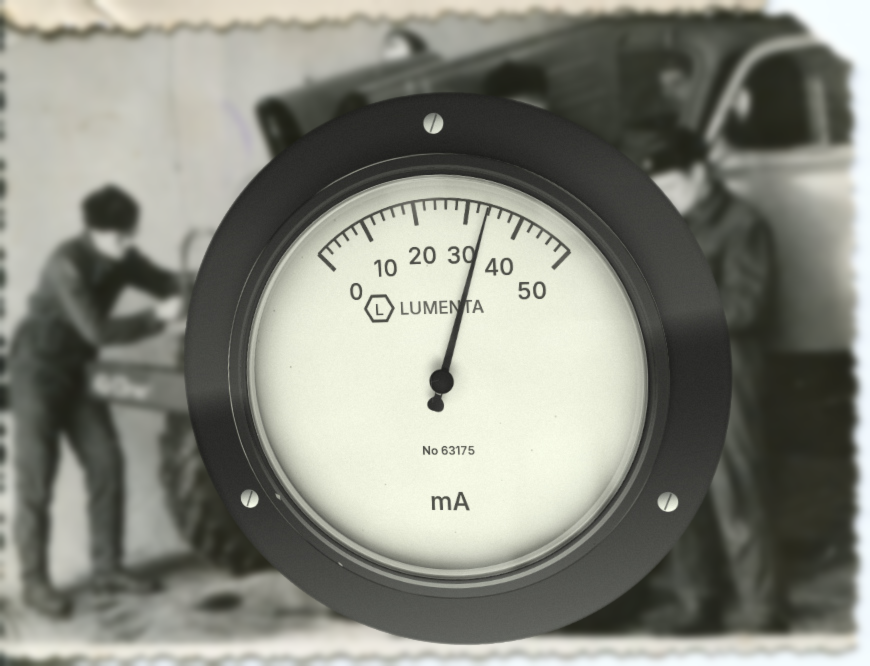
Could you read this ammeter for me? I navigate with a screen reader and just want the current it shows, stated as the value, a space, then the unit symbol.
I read 34 mA
